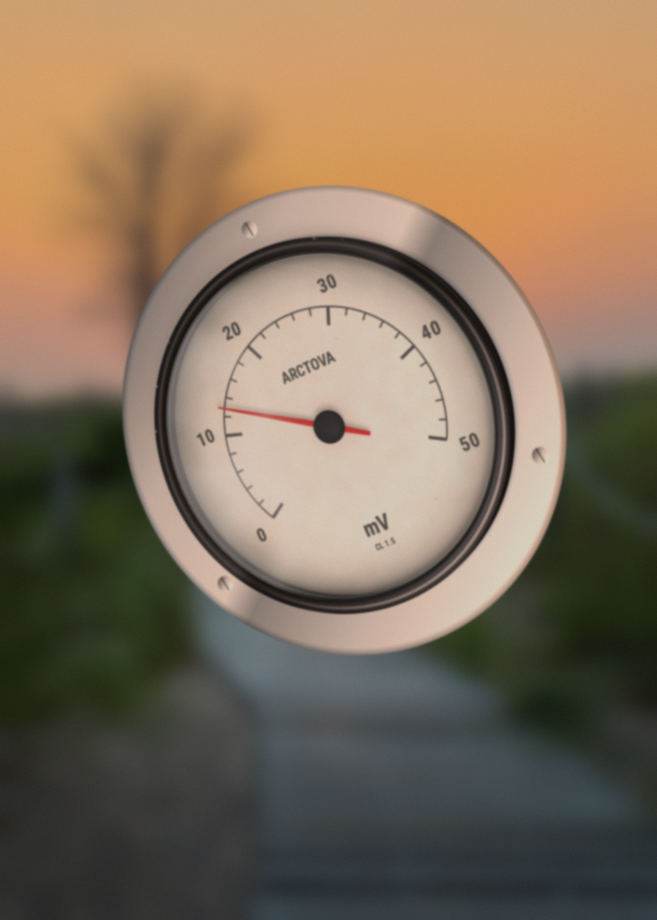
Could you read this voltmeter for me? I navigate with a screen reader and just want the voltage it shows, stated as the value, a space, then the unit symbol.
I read 13 mV
